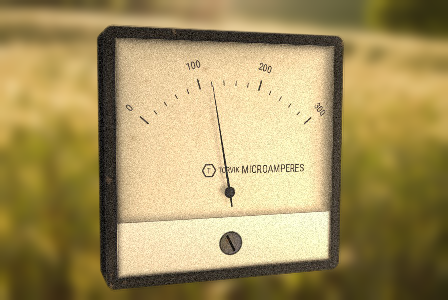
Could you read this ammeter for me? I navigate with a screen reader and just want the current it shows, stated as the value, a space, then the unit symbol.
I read 120 µA
